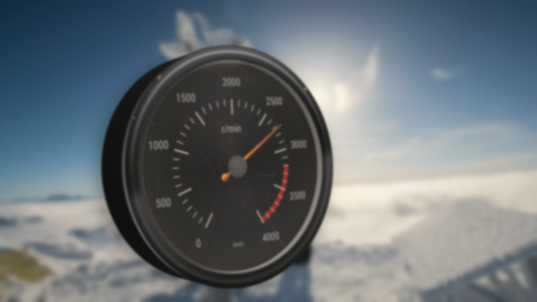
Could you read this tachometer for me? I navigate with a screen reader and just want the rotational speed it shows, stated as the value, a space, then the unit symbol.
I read 2700 rpm
